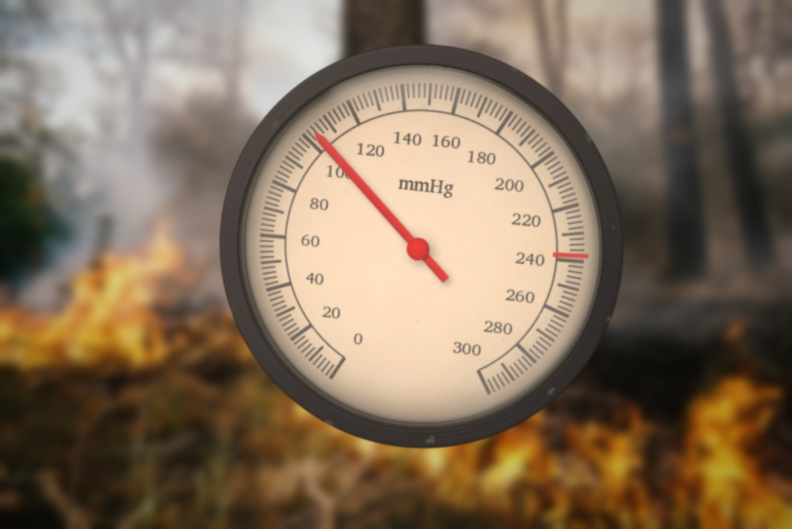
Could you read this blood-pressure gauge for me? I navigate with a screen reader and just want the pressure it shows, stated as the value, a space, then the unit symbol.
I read 104 mmHg
